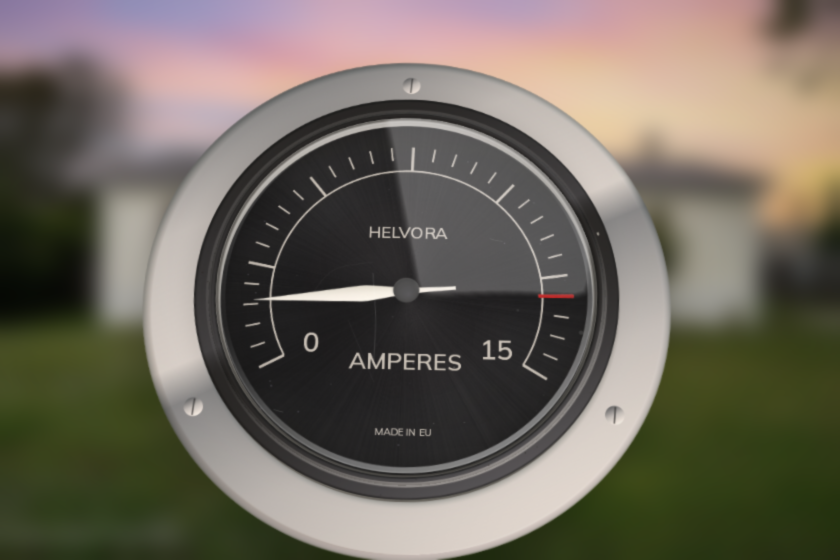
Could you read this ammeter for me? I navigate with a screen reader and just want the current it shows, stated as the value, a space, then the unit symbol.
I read 1.5 A
